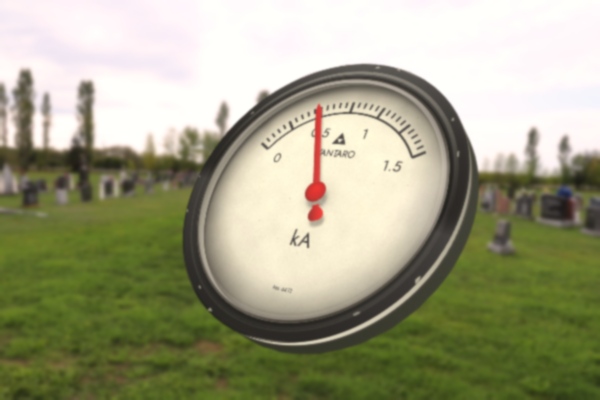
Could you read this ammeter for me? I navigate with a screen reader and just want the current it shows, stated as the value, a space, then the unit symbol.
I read 0.5 kA
